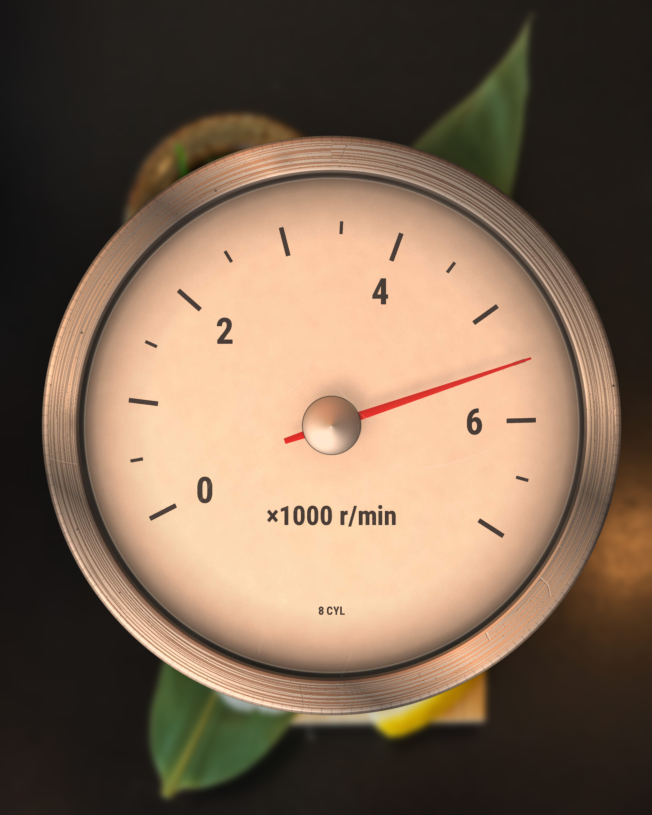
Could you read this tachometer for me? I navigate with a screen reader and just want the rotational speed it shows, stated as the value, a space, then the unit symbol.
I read 5500 rpm
